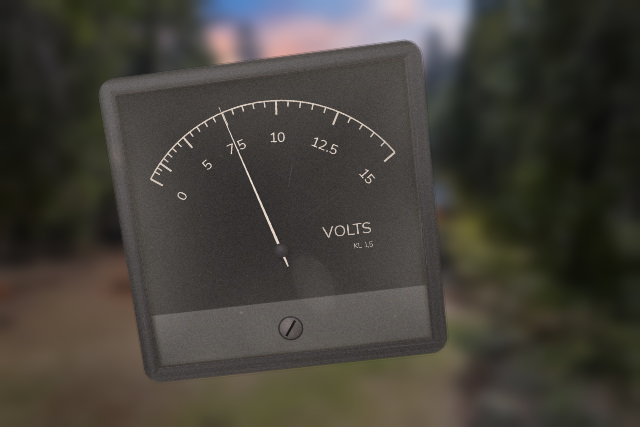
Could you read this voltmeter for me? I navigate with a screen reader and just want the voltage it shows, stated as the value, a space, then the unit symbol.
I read 7.5 V
